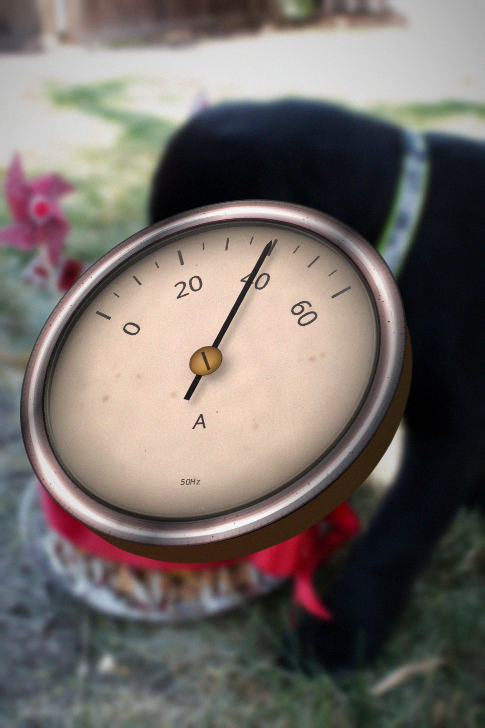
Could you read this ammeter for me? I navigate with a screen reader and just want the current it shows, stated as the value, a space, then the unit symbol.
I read 40 A
